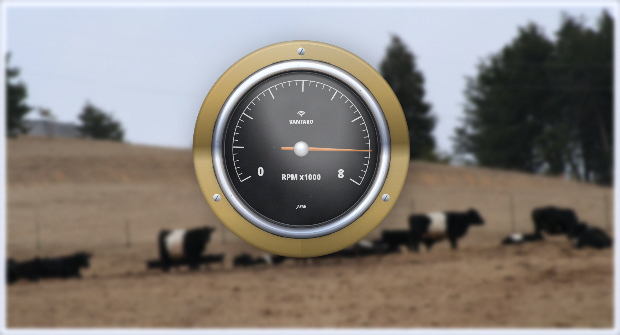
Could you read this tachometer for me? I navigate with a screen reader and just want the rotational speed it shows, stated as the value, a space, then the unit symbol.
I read 7000 rpm
